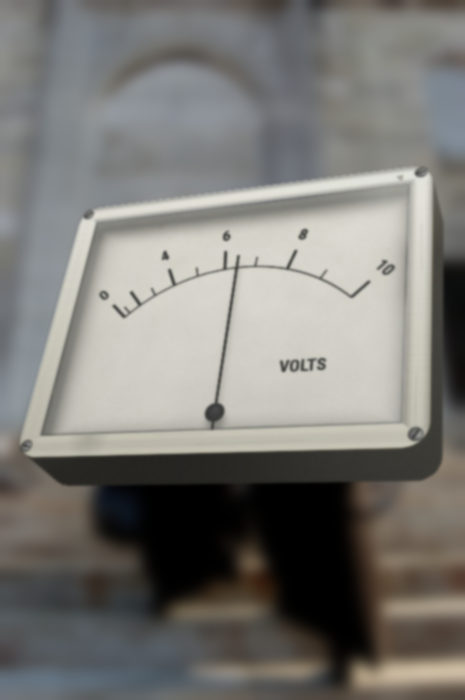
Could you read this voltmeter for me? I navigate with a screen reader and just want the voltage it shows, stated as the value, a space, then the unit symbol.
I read 6.5 V
